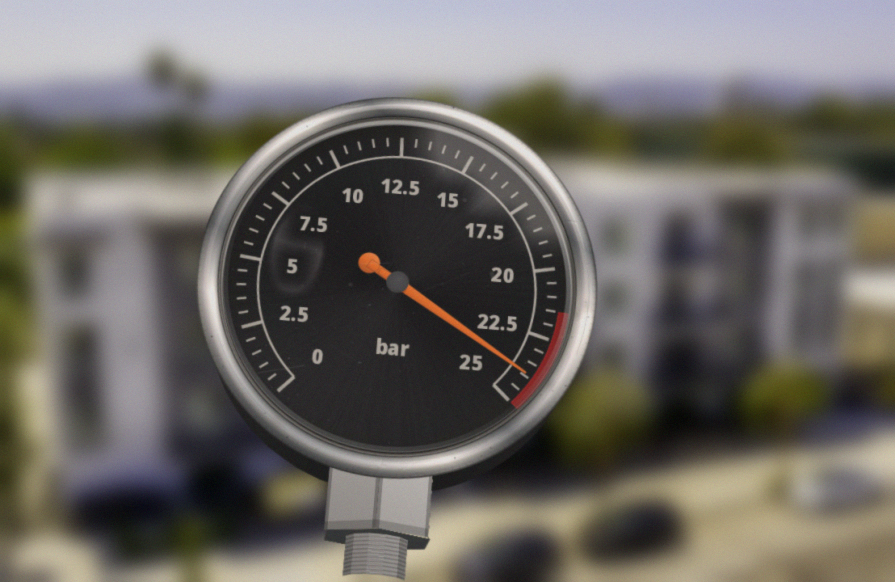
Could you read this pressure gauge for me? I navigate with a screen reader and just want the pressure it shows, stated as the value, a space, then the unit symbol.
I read 24 bar
